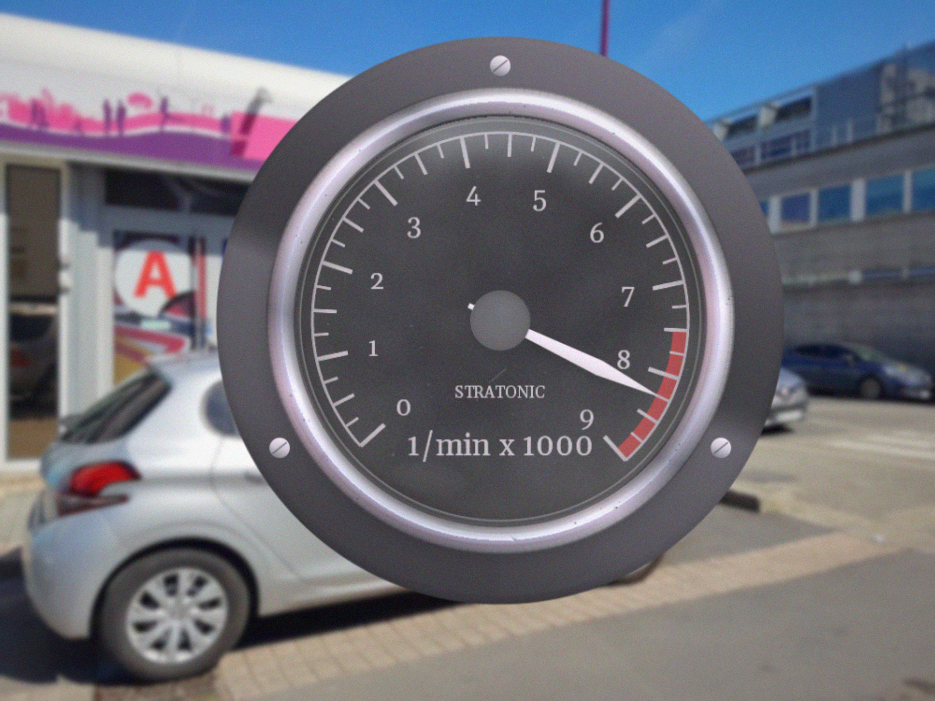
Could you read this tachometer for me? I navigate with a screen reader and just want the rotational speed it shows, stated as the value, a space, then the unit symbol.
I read 8250 rpm
